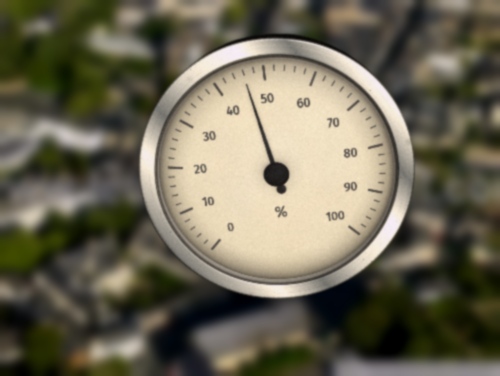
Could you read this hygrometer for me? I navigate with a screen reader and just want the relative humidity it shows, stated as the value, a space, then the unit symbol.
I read 46 %
